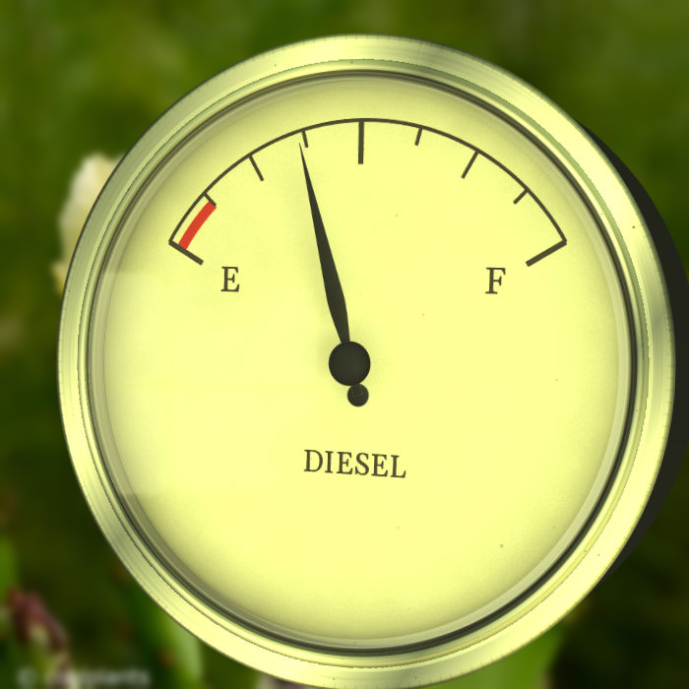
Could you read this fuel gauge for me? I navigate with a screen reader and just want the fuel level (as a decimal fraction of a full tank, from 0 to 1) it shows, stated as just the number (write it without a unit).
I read 0.375
